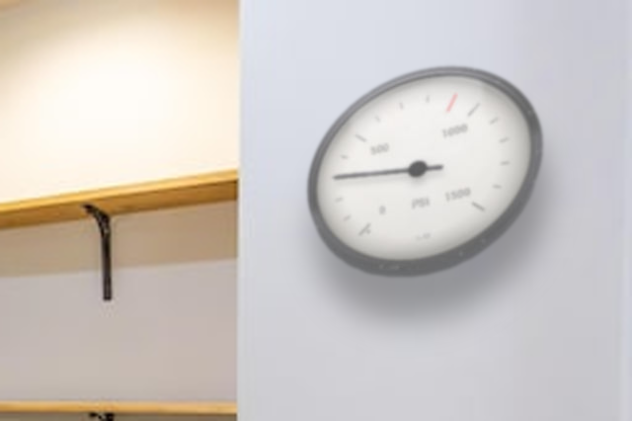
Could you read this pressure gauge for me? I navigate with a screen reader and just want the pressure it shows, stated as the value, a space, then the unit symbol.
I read 300 psi
